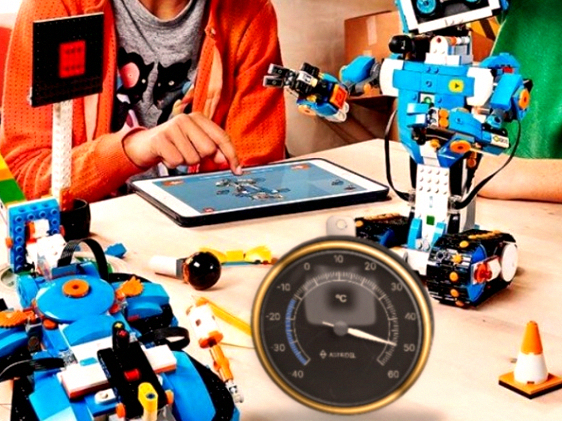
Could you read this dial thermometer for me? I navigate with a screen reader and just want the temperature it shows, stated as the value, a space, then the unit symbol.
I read 50 °C
